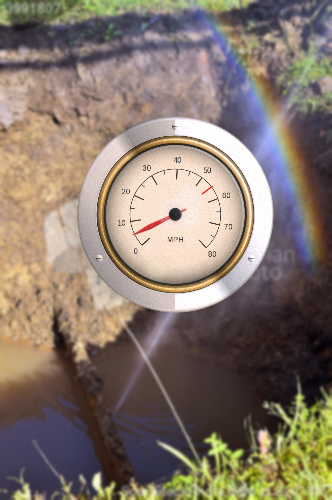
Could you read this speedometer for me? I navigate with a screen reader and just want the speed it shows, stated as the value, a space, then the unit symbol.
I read 5 mph
